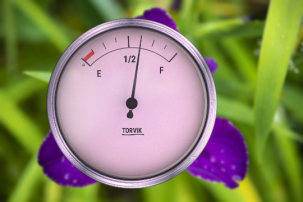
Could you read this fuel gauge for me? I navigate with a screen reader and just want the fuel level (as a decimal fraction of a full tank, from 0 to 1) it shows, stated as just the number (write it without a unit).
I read 0.625
